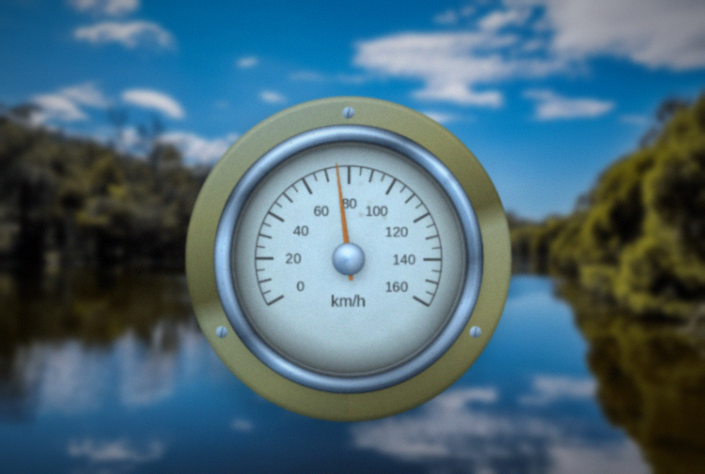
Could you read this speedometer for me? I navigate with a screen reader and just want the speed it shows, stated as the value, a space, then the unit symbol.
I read 75 km/h
